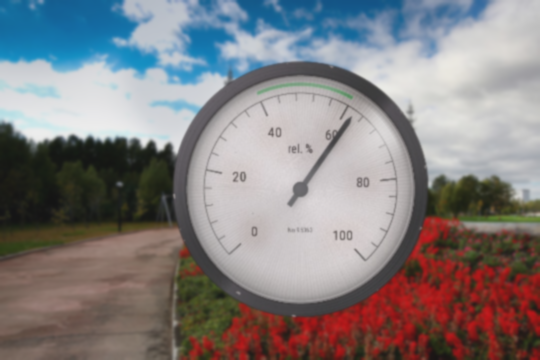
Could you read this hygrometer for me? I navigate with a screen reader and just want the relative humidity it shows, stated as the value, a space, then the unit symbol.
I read 62 %
